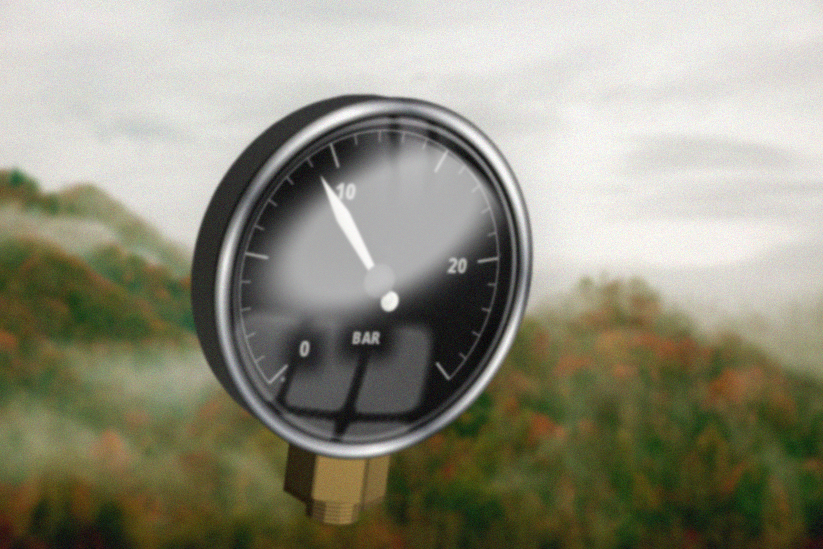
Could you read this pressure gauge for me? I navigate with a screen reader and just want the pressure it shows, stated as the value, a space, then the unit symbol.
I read 9 bar
